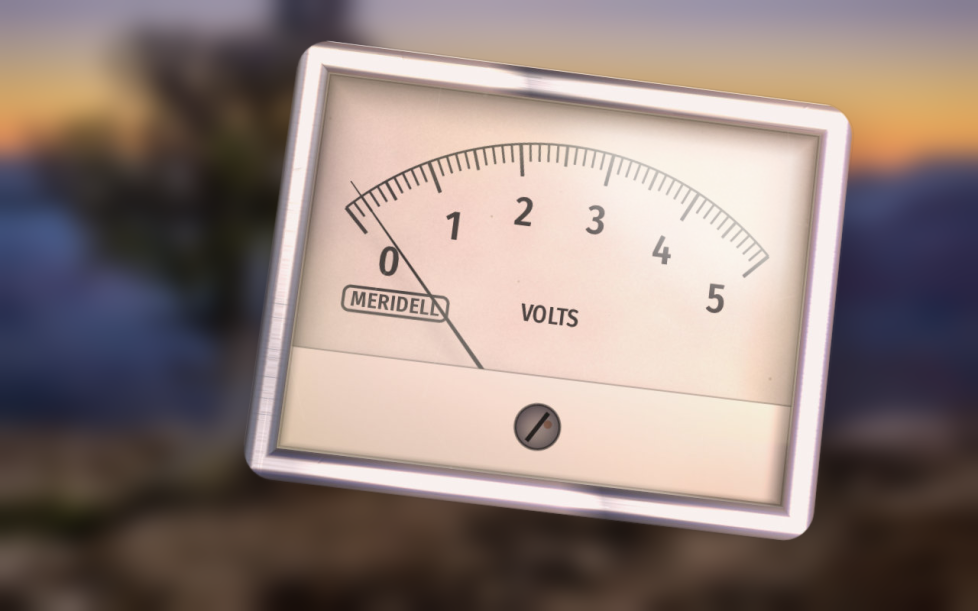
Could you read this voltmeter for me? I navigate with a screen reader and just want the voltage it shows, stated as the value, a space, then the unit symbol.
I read 0.2 V
